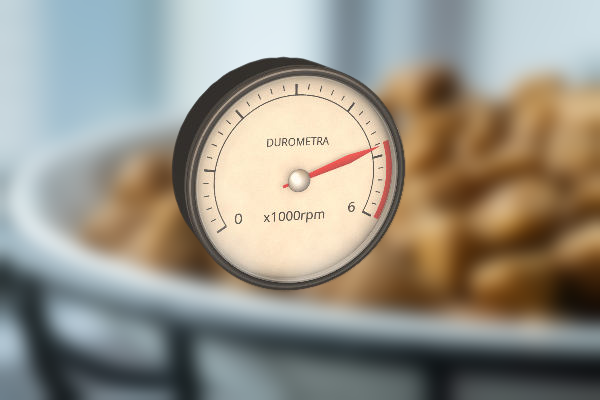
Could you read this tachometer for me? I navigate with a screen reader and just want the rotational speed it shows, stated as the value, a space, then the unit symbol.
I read 4800 rpm
